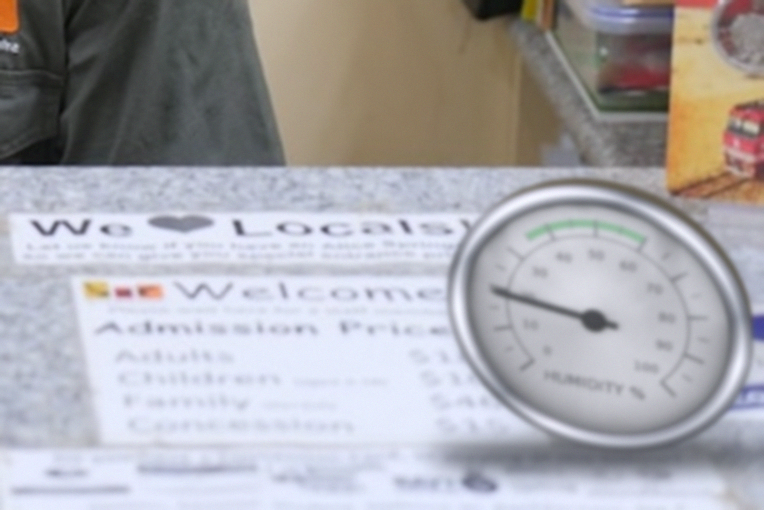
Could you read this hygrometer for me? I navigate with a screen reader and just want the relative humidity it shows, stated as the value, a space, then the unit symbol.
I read 20 %
